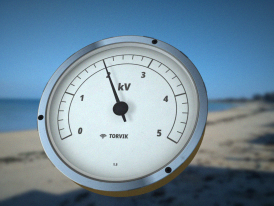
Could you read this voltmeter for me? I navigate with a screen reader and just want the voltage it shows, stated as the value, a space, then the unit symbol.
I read 2 kV
